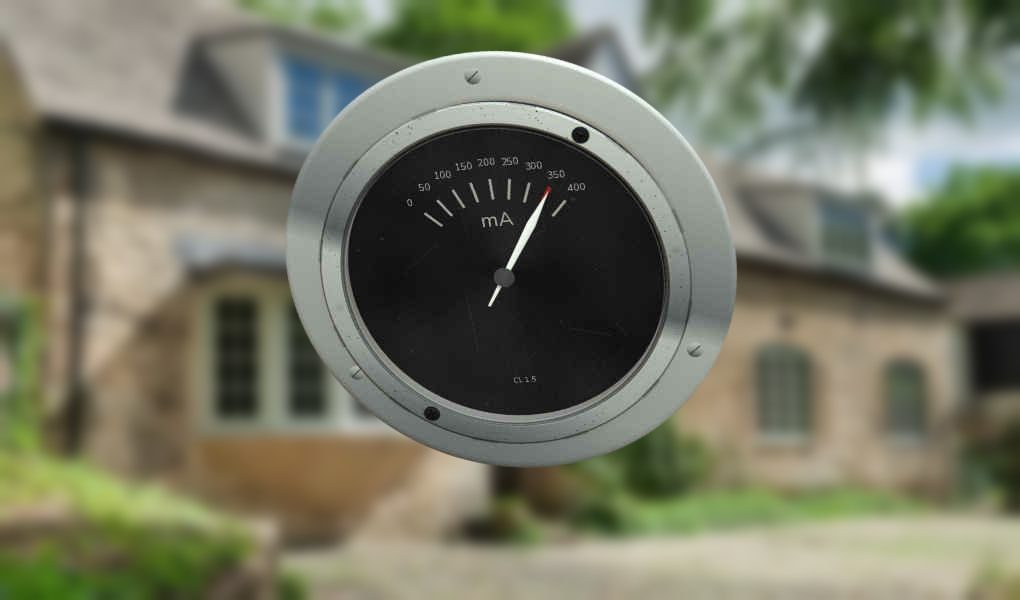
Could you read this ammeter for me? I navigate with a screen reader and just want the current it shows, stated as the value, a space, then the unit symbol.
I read 350 mA
